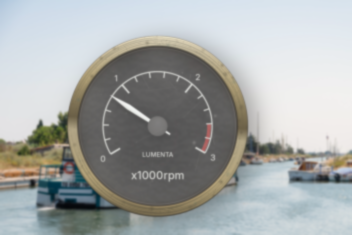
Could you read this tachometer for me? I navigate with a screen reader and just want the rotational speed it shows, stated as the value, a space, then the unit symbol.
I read 800 rpm
